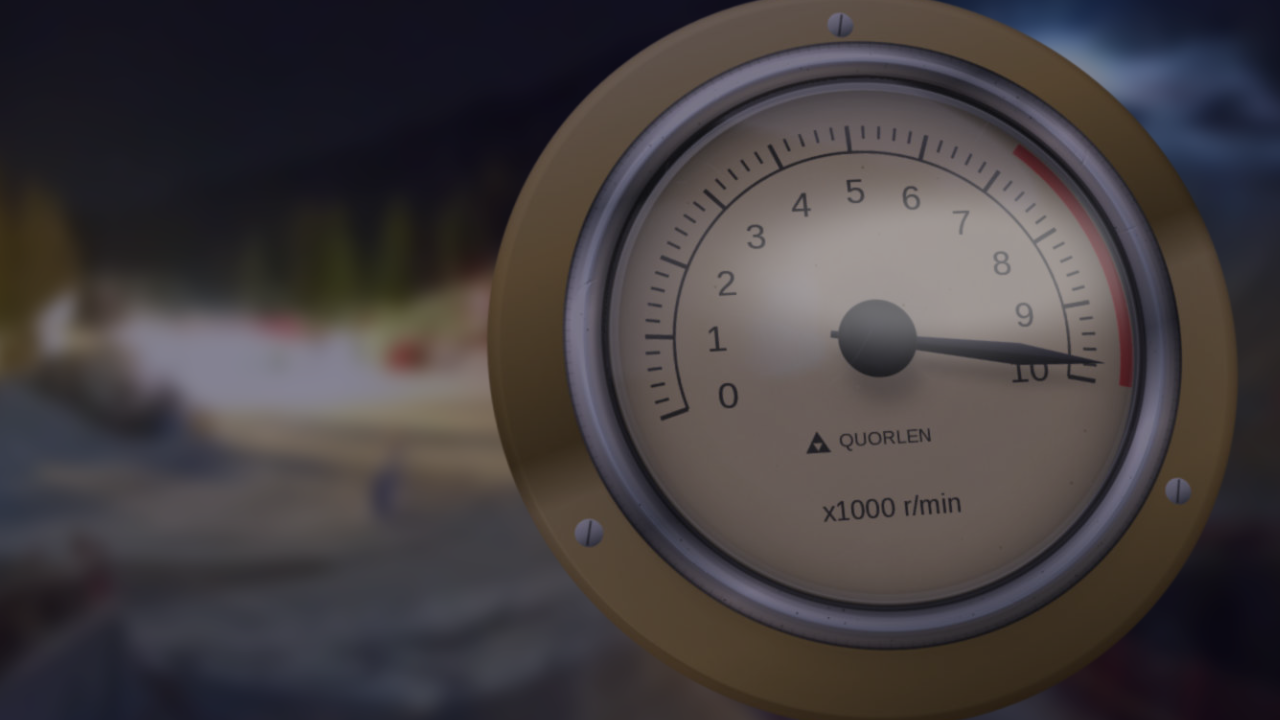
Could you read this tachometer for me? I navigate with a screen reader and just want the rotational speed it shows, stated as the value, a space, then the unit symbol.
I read 9800 rpm
